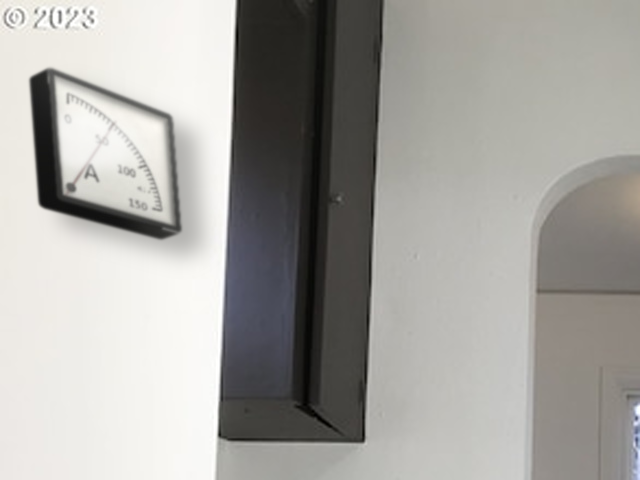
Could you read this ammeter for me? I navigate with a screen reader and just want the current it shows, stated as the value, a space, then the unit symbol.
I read 50 A
